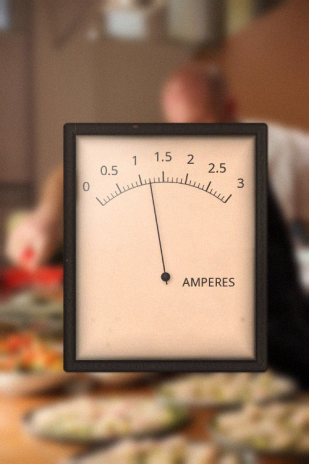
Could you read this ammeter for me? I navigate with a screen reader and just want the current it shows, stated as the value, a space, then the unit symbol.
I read 1.2 A
